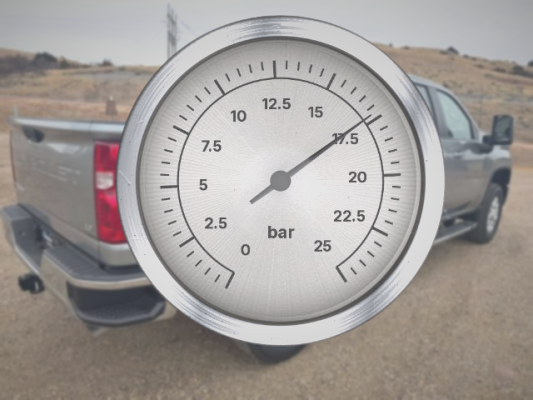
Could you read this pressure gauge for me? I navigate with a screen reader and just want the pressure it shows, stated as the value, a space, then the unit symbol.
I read 17.25 bar
